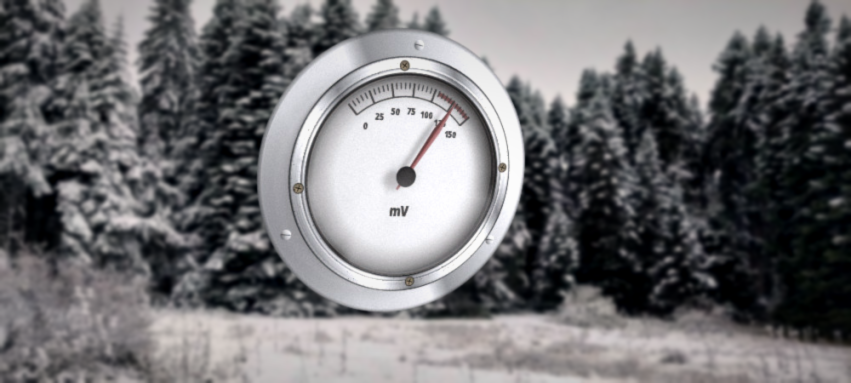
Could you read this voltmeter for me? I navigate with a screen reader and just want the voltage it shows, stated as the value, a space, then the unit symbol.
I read 125 mV
